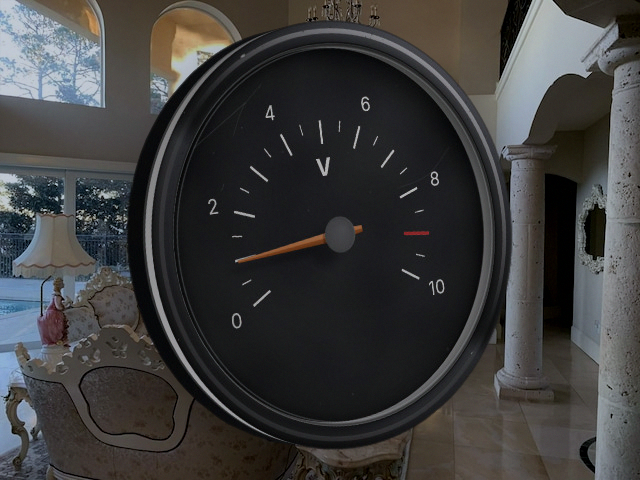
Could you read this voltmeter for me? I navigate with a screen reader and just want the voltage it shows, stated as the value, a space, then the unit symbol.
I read 1 V
